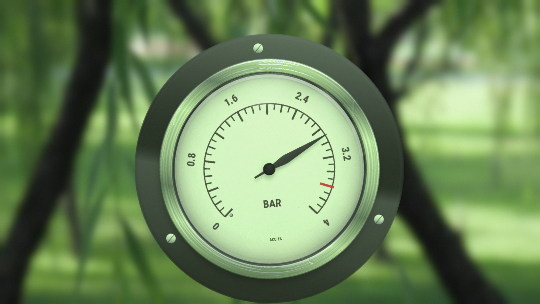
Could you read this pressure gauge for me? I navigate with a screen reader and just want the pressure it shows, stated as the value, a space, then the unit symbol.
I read 2.9 bar
